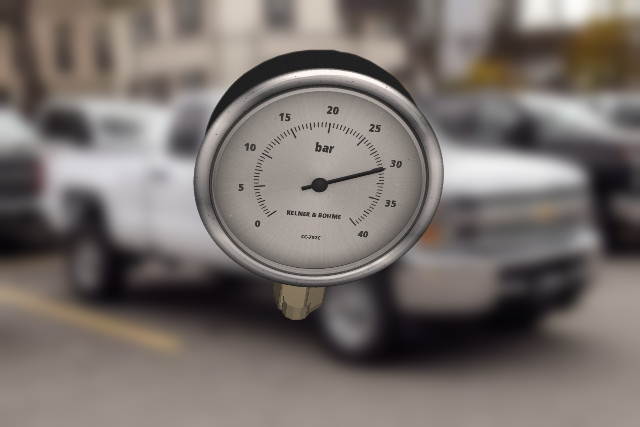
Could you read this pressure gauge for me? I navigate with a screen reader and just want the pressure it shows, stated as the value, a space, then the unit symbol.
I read 30 bar
